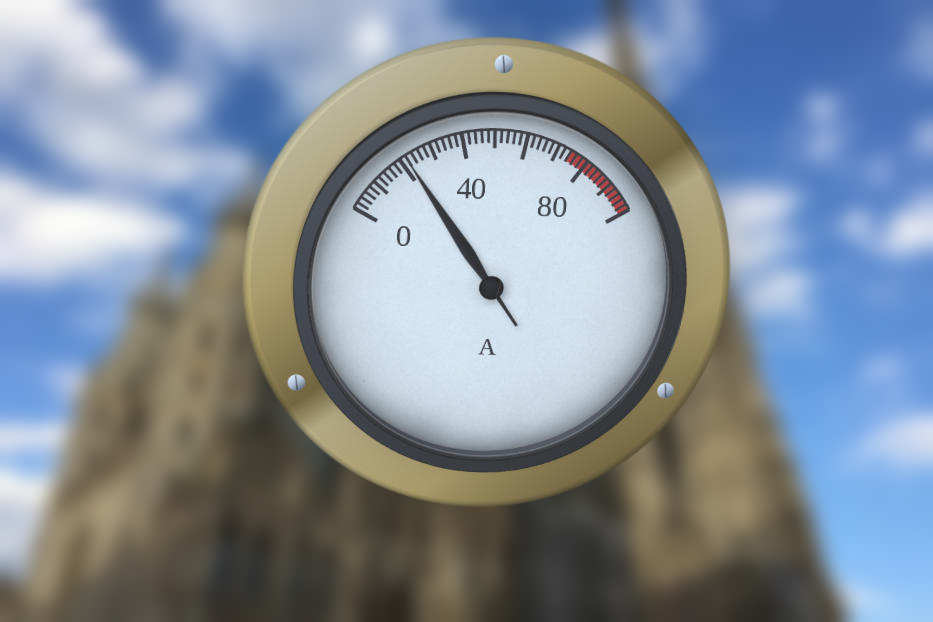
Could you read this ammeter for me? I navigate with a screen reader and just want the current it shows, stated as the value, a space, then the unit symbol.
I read 22 A
